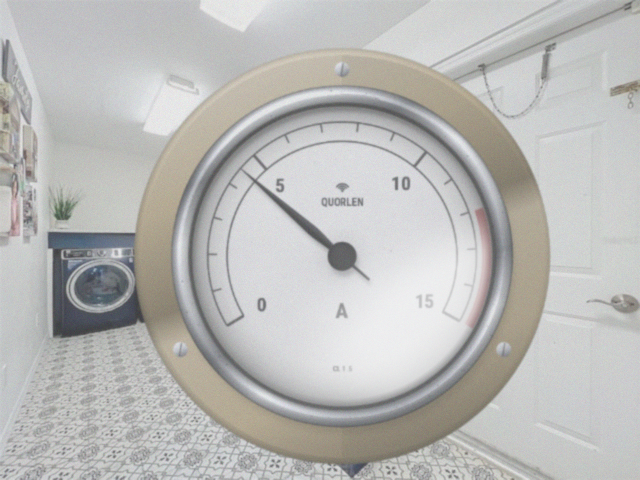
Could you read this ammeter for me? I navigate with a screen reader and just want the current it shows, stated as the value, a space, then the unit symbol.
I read 4.5 A
